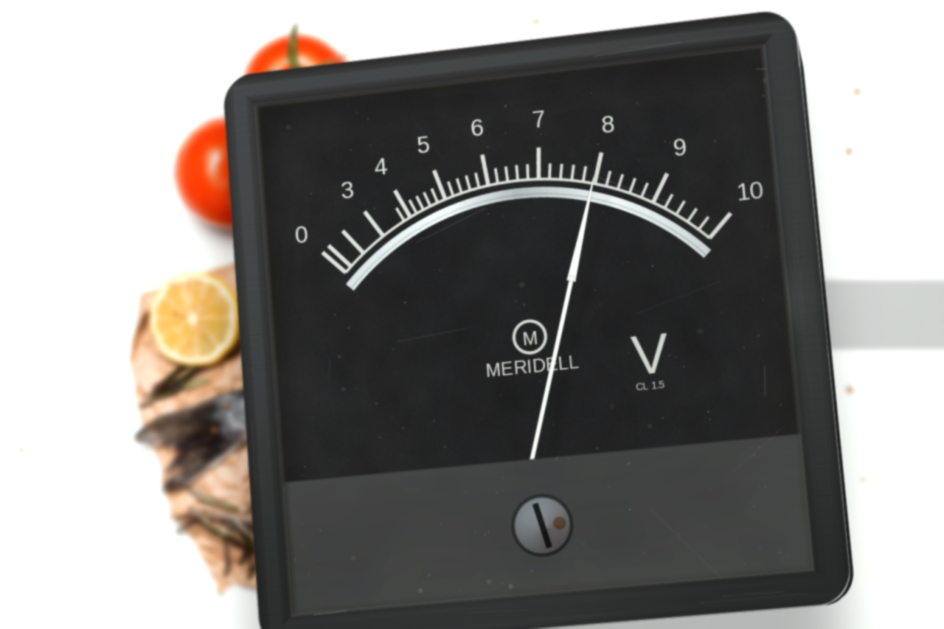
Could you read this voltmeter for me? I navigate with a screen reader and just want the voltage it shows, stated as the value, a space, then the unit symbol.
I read 8 V
